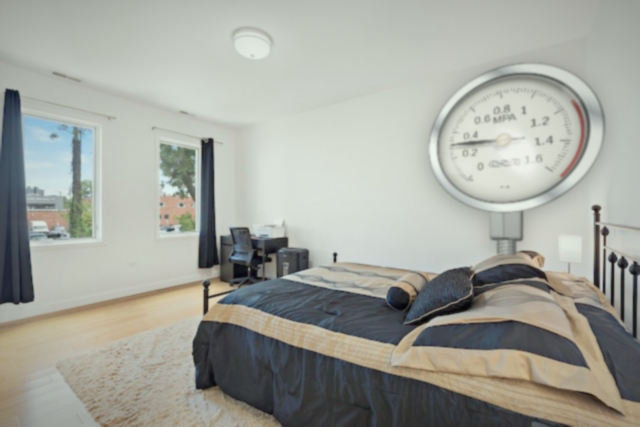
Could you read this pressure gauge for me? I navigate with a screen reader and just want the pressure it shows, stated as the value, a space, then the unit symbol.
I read 0.3 MPa
